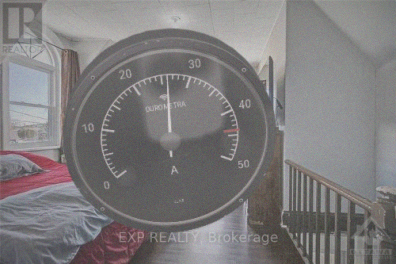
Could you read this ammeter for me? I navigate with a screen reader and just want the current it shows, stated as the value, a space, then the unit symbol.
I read 26 A
